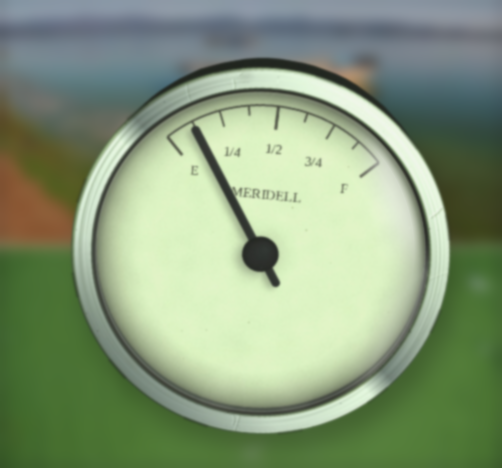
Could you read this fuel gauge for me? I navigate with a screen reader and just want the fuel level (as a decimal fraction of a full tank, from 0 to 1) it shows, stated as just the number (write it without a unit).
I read 0.125
